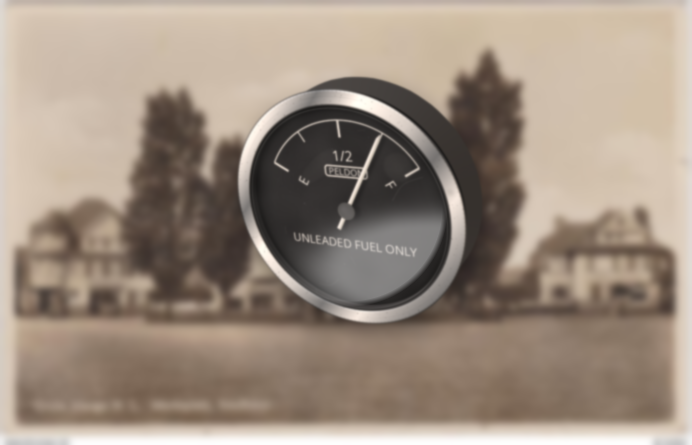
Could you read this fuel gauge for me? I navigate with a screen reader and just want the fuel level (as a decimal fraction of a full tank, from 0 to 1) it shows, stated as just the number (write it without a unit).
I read 0.75
